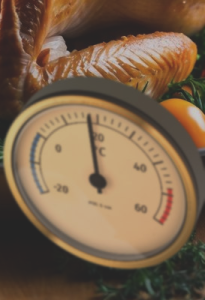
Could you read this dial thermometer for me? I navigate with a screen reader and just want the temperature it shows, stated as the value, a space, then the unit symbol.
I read 18 °C
